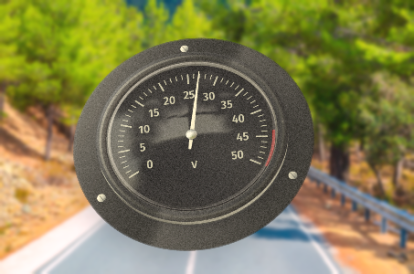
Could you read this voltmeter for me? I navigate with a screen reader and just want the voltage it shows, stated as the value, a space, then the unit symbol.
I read 27 V
